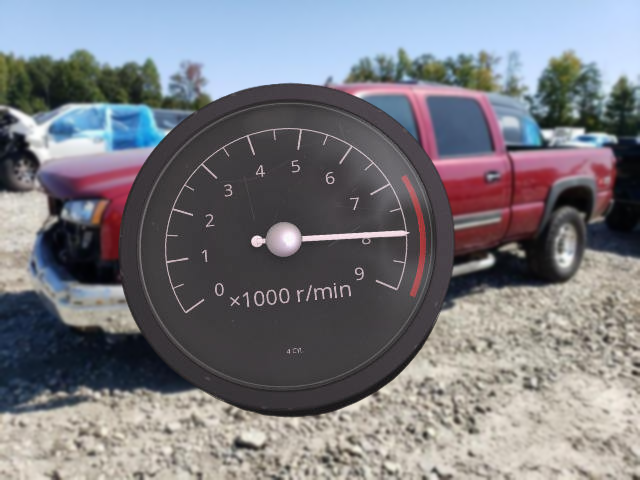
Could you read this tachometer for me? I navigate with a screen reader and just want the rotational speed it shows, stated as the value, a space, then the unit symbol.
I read 8000 rpm
